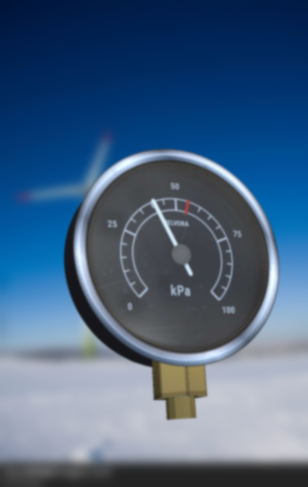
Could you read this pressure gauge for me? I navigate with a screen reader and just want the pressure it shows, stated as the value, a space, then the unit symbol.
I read 40 kPa
